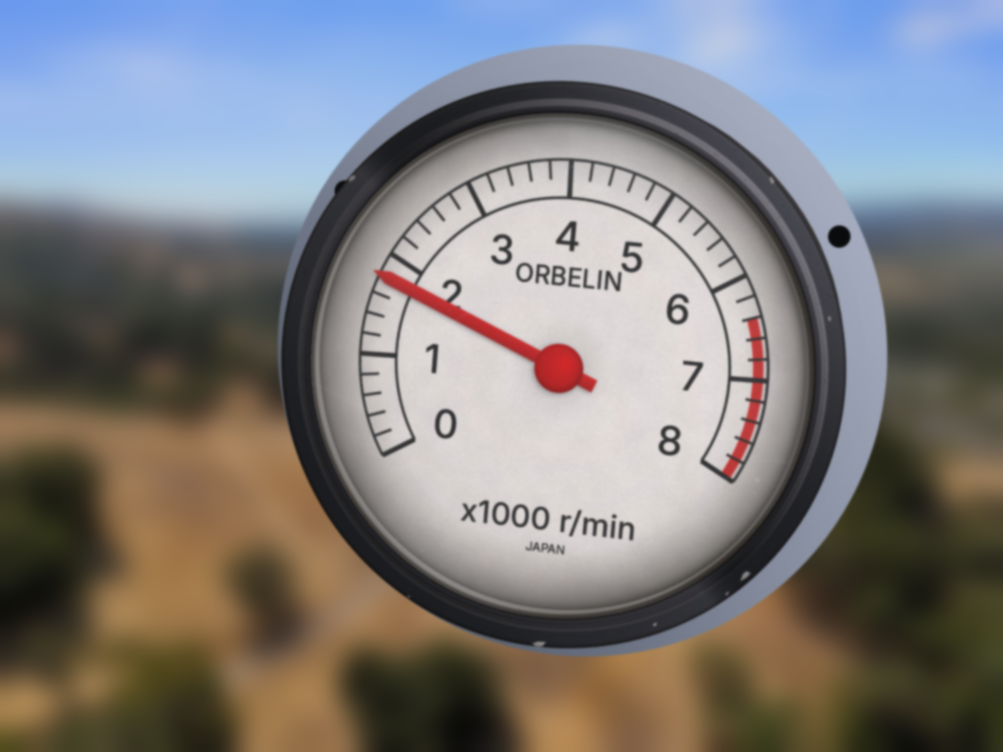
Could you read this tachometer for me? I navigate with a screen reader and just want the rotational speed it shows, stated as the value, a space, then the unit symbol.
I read 1800 rpm
